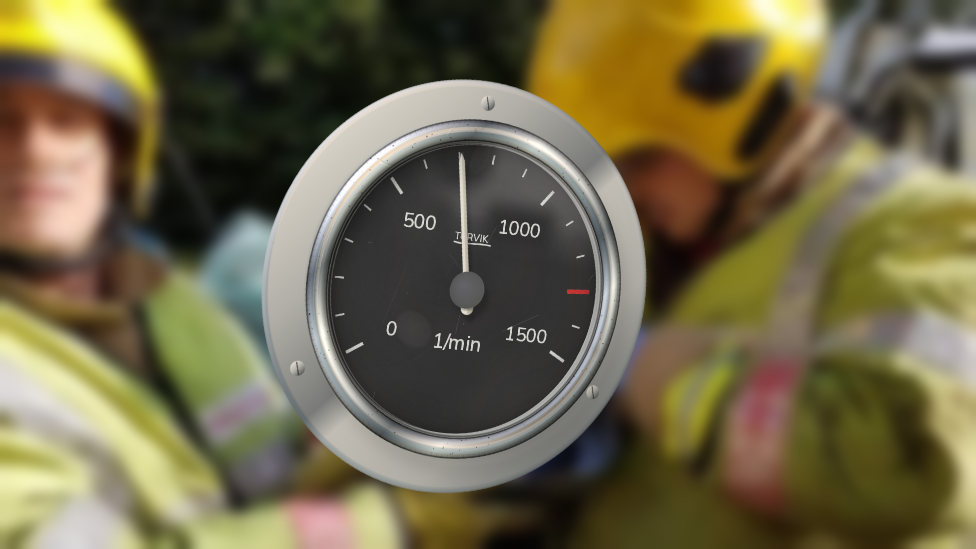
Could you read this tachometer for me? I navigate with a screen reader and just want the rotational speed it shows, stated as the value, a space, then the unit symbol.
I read 700 rpm
